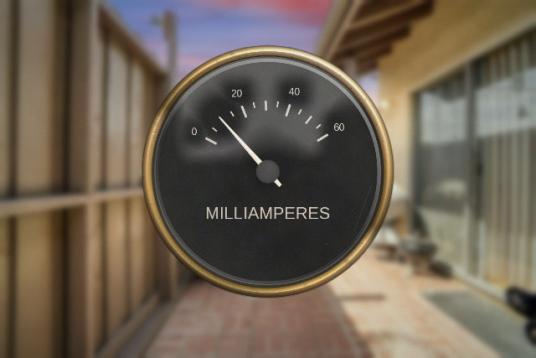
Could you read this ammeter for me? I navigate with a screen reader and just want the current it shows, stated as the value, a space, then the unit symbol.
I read 10 mA
